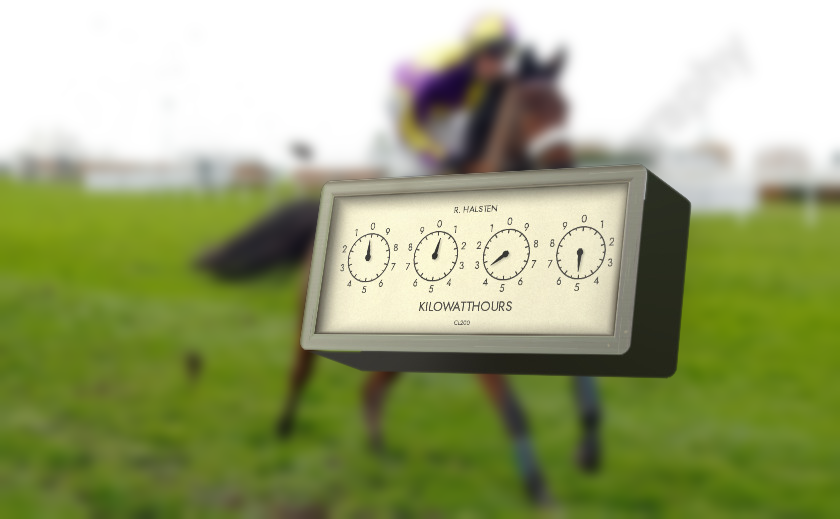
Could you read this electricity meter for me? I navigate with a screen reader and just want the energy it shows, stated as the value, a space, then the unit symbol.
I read 35 kWh
